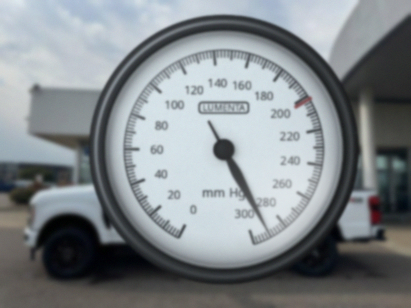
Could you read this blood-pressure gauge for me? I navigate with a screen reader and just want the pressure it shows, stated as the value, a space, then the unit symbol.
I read 290 mmHg
